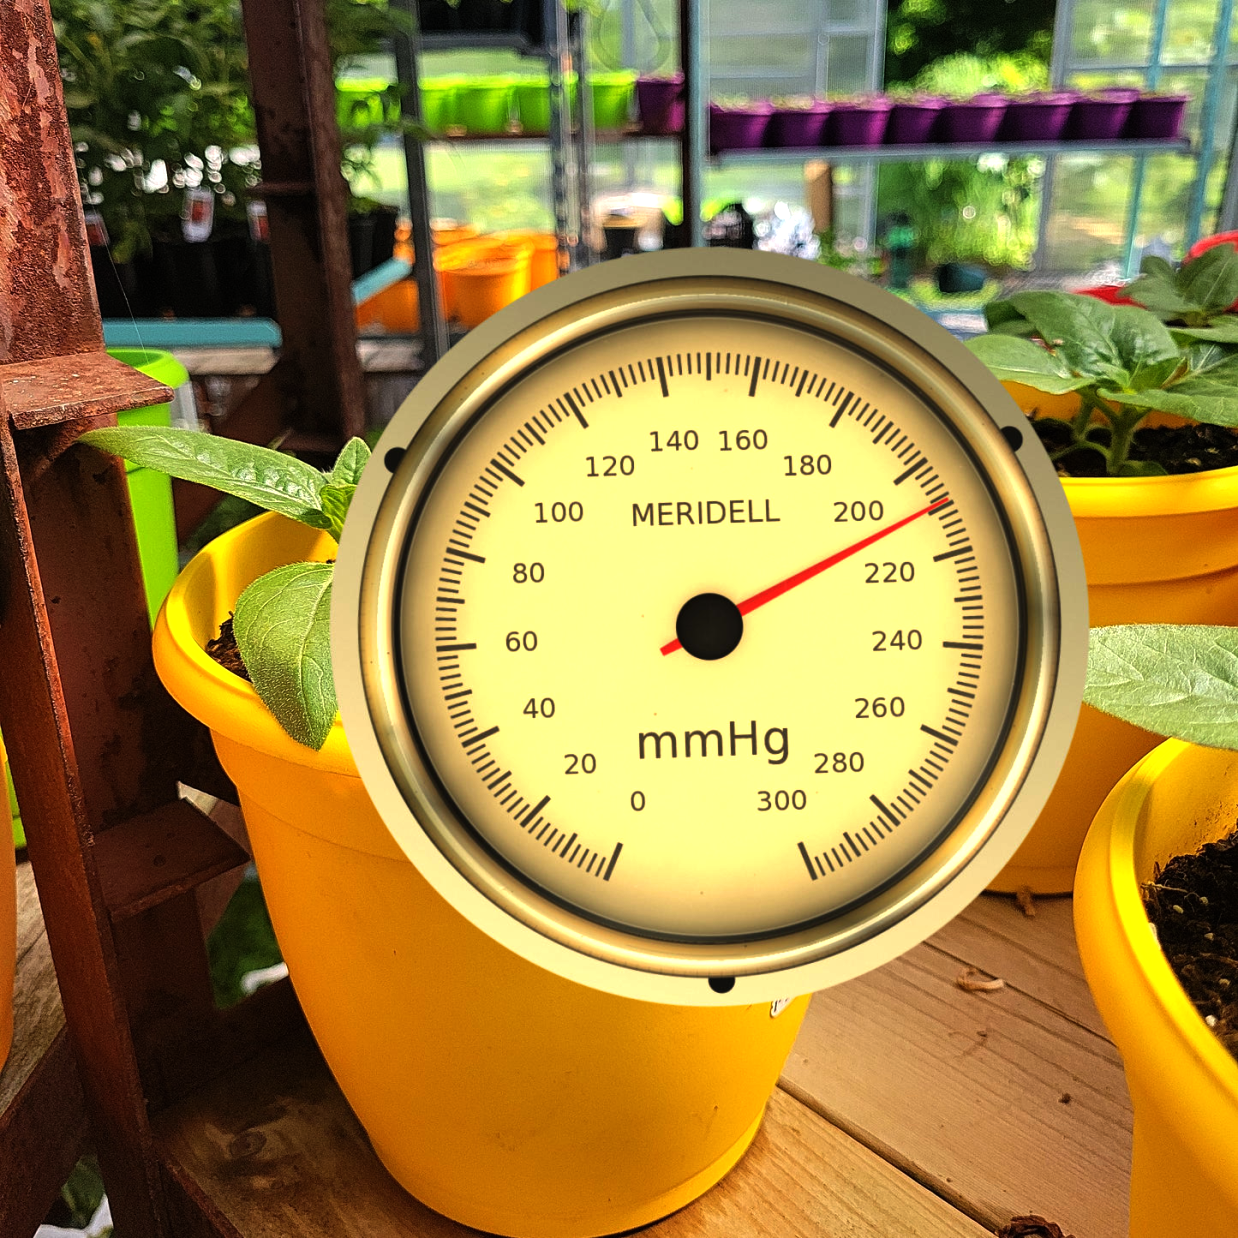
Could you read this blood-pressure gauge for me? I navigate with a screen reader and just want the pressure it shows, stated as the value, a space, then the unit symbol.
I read 209 mmHg
